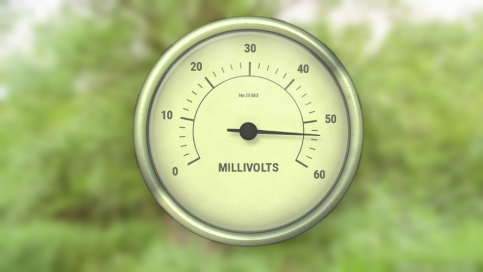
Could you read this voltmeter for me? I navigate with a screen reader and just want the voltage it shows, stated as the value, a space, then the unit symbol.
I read 53 mV
